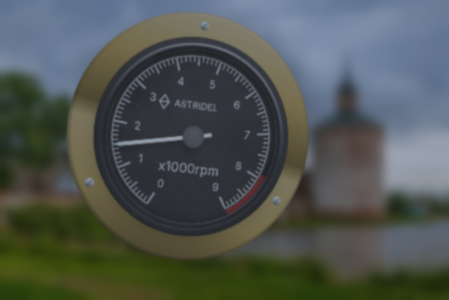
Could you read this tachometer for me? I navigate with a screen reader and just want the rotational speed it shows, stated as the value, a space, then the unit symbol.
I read 1500 rpm
